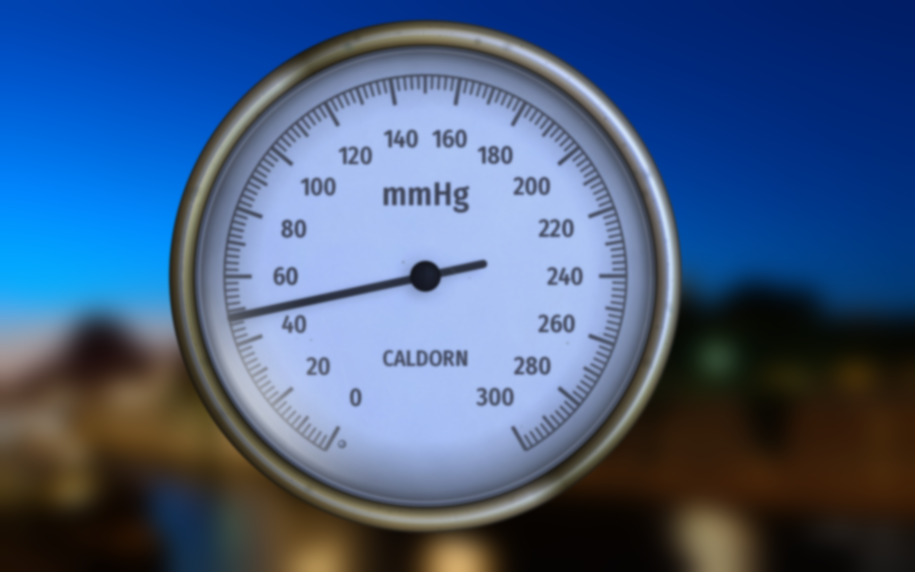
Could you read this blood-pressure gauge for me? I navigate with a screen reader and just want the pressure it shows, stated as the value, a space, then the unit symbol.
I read 48 mmHg
